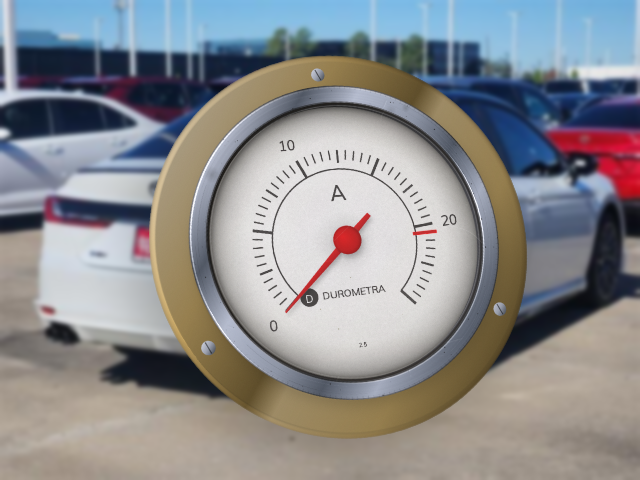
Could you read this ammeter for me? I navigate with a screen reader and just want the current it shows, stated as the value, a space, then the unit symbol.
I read 0 A
